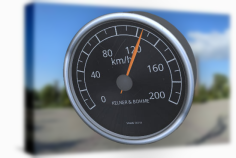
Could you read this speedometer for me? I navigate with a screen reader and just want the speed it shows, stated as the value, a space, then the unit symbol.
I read 125 km/h
